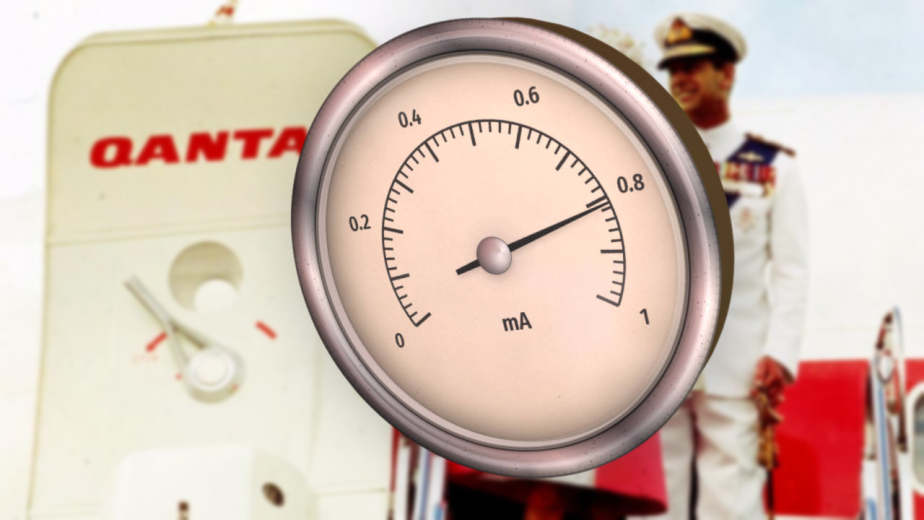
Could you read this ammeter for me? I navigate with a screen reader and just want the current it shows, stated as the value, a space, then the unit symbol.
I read 0.81 mA
